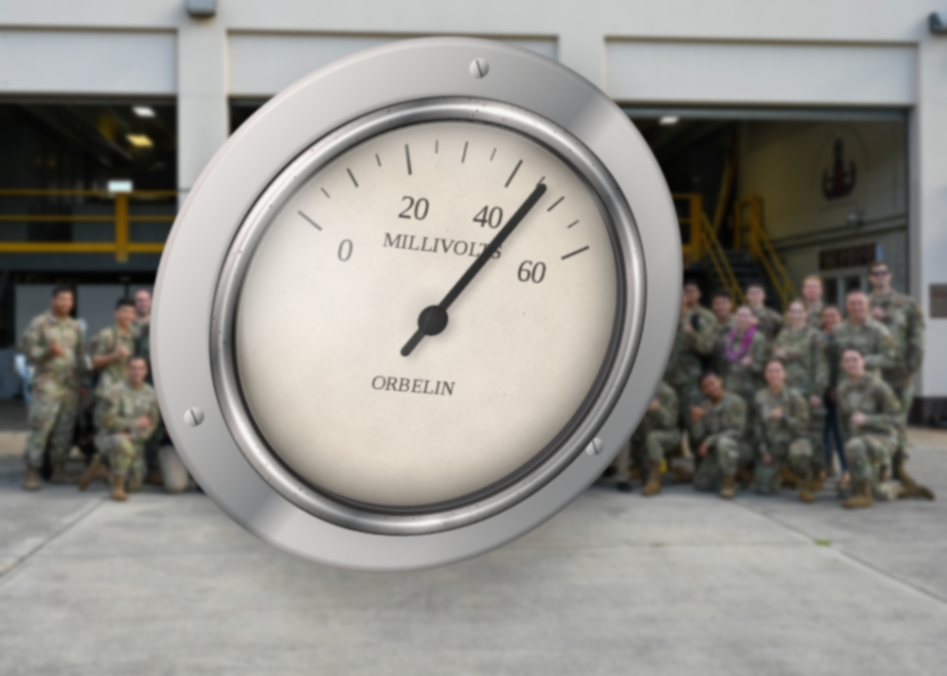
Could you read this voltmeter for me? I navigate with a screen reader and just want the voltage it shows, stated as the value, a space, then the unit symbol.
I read 45 mV
